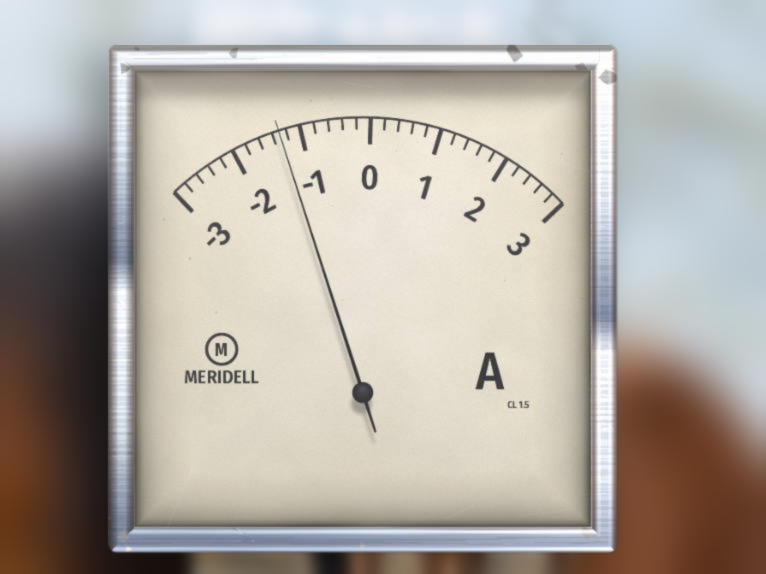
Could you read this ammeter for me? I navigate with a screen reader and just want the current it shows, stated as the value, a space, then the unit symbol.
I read -1.3 A
